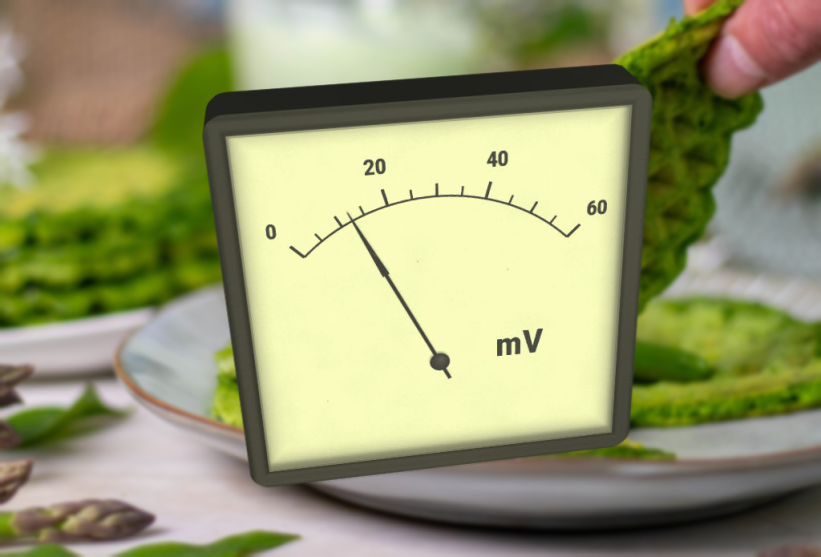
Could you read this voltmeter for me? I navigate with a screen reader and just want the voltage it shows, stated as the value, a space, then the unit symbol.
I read 12.5 mV
